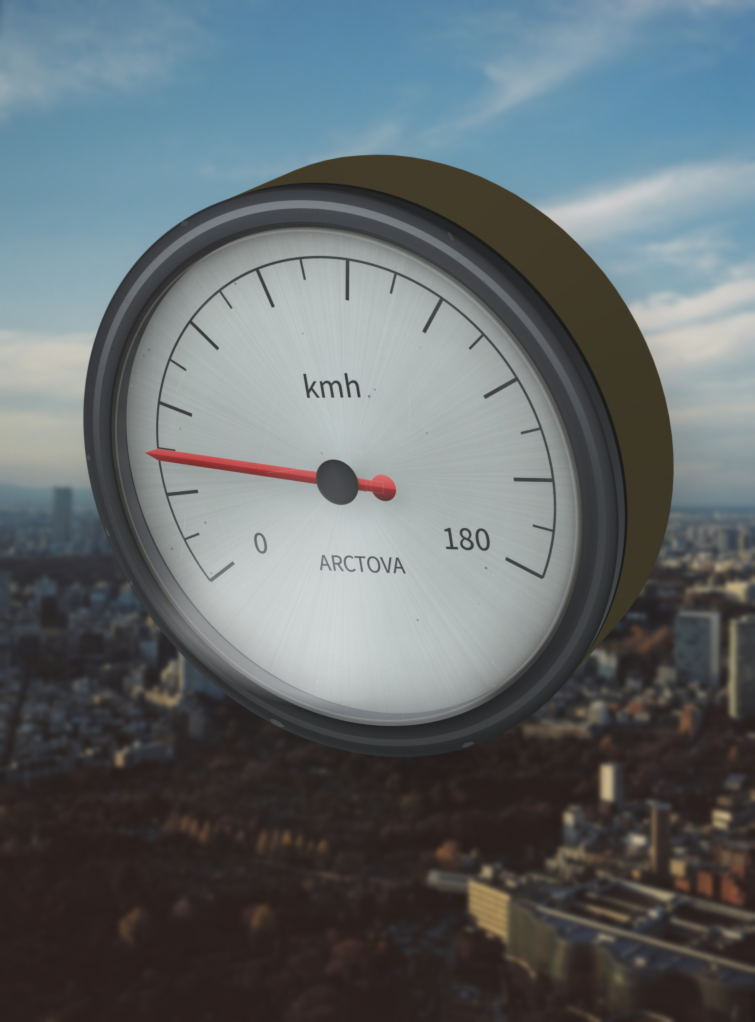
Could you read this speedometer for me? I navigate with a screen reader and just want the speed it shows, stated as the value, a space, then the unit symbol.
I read 30 km/h
